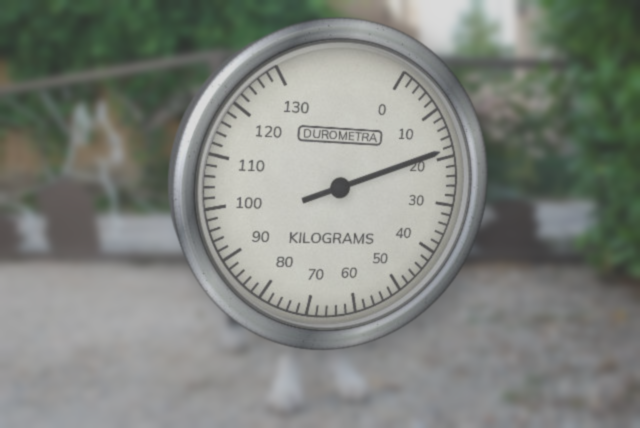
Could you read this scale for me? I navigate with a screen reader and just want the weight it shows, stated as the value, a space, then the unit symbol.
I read 18 kg
